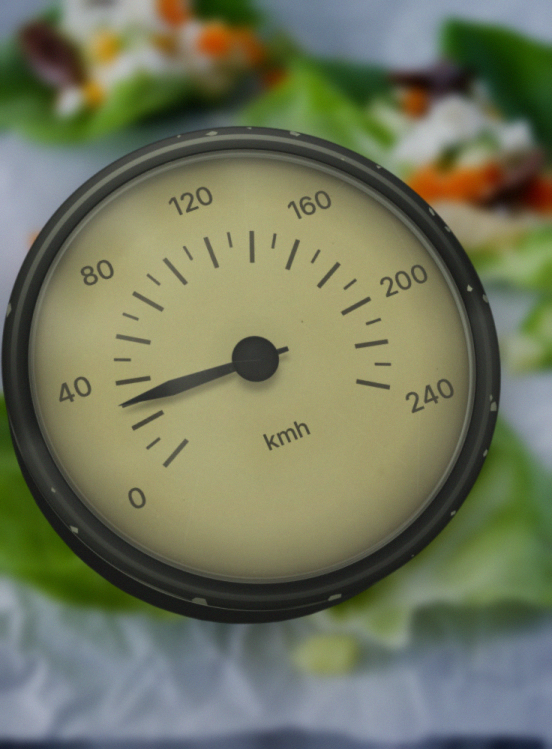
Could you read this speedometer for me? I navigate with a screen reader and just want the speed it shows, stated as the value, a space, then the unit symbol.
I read 30 km/h
